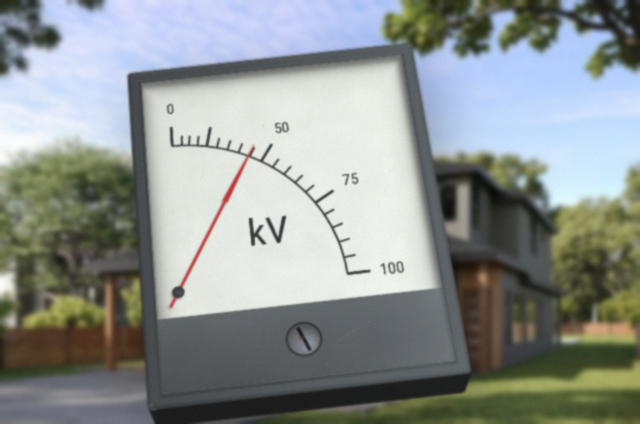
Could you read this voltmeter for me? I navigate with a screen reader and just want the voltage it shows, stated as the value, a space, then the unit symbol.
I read 45 kV
